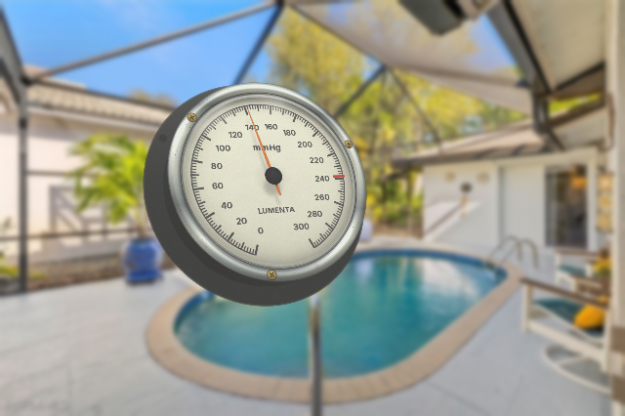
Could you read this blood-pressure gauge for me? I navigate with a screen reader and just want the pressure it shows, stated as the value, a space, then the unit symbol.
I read 140 mmHg
